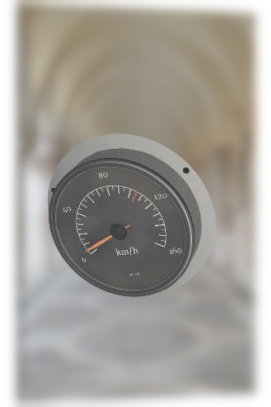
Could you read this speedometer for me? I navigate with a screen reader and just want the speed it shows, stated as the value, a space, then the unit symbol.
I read 5 km/h
